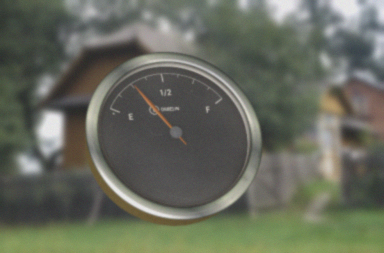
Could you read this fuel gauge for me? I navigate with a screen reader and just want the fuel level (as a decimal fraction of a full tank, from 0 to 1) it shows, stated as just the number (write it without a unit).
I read 0.25
